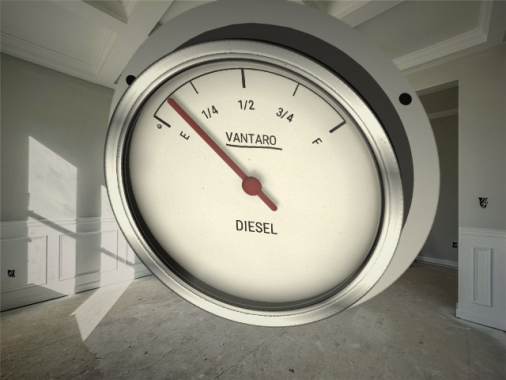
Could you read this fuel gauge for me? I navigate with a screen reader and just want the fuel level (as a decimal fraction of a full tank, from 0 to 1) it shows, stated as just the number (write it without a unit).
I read 0.125
